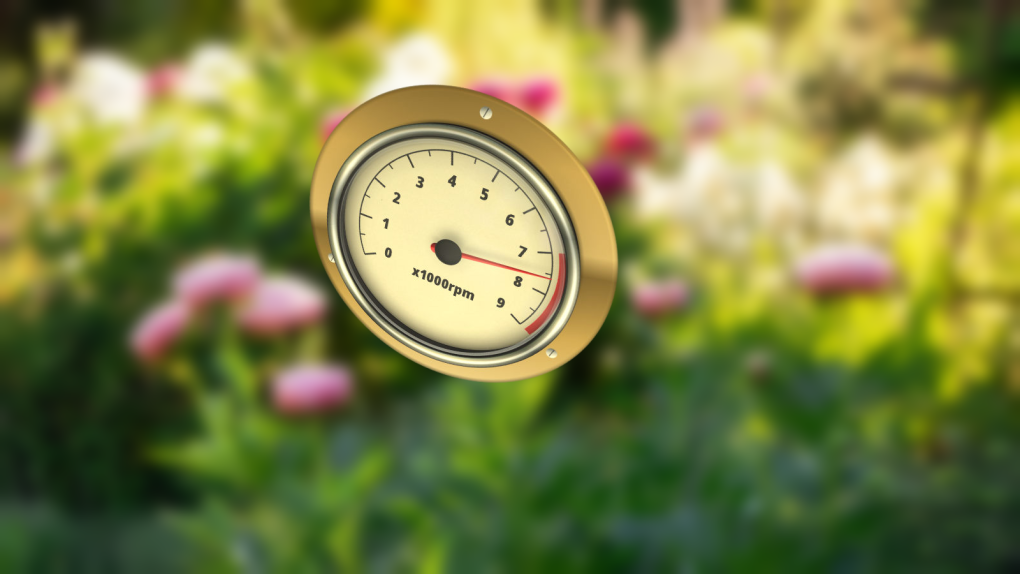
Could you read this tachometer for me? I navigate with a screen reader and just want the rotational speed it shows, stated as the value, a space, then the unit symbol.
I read 7500 rpm
